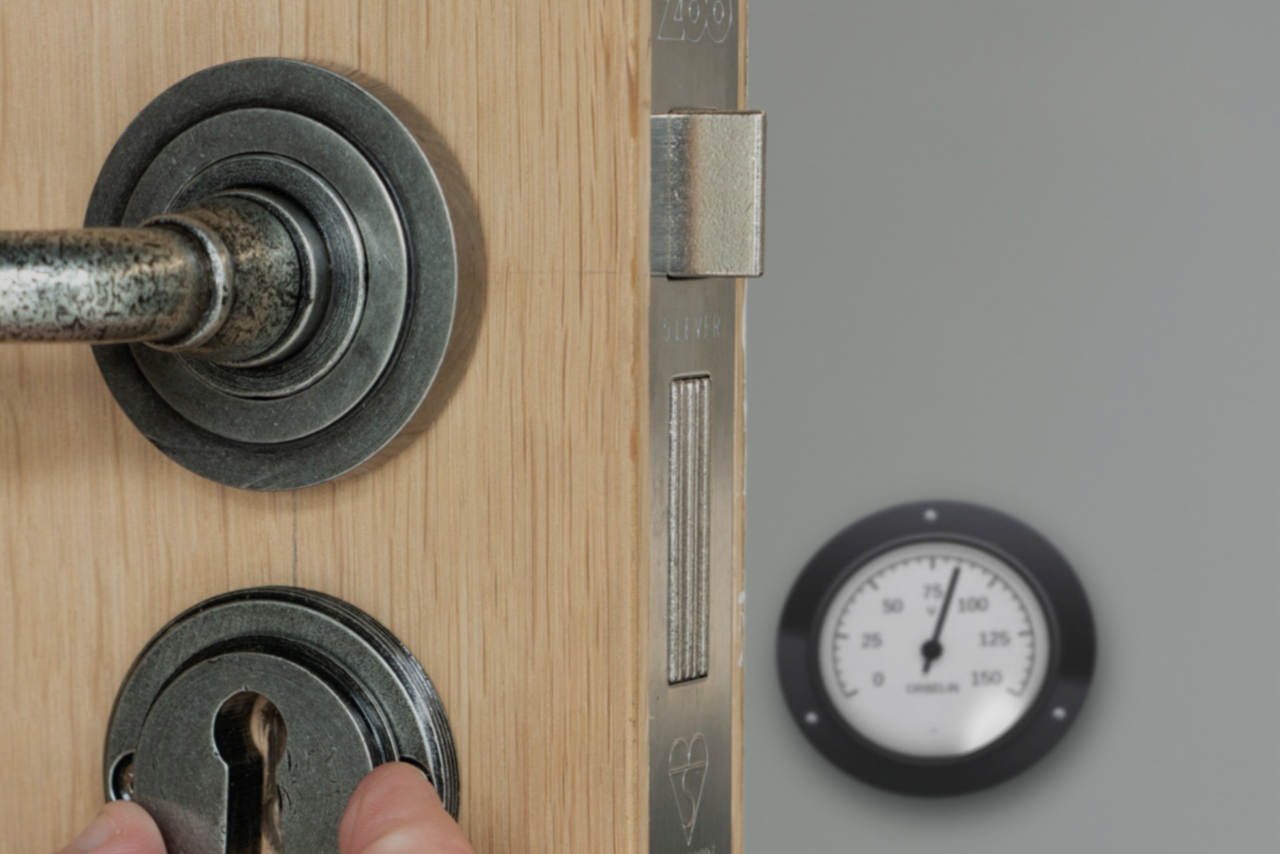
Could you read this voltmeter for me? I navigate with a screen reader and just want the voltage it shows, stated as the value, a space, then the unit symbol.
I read 85 V
